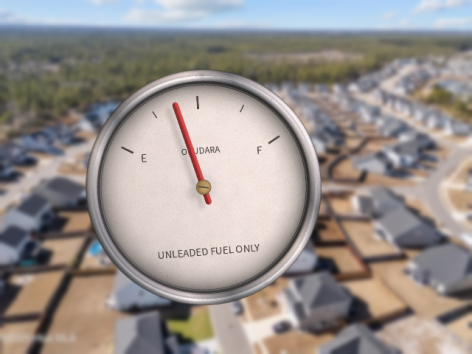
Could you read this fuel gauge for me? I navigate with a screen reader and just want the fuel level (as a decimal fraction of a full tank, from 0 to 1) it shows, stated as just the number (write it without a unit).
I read 0.375
